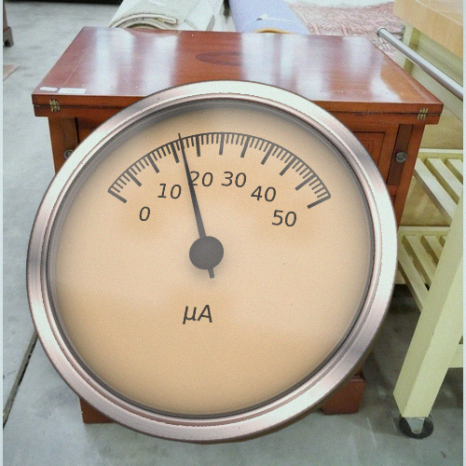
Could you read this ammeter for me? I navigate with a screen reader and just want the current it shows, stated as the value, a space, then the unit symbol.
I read 17 µA
